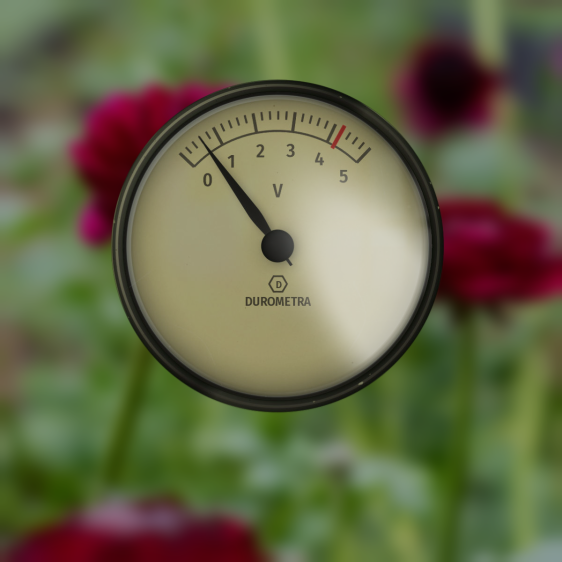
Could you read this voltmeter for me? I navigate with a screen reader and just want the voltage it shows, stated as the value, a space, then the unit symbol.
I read 0.6 V
